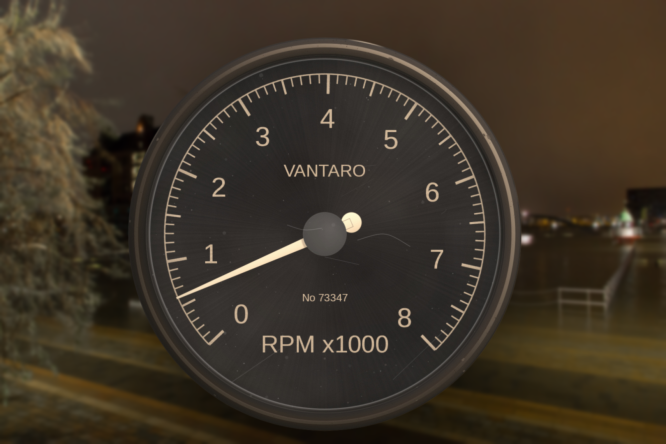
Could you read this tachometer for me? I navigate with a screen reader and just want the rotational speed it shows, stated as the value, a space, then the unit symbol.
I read 600 rpm
